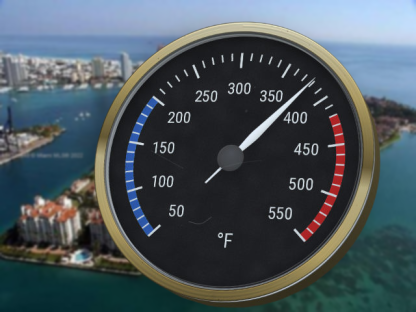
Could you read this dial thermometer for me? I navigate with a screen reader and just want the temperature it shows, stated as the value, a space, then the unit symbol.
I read 380 °F
